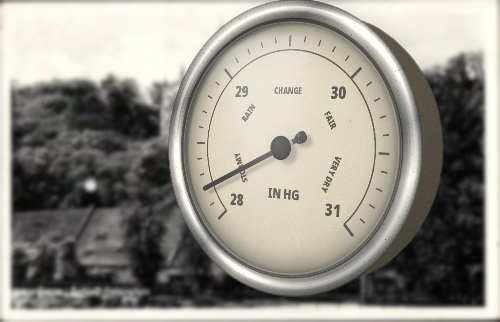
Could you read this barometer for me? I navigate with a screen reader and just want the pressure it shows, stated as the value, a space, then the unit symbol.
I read 28.2 inHg
